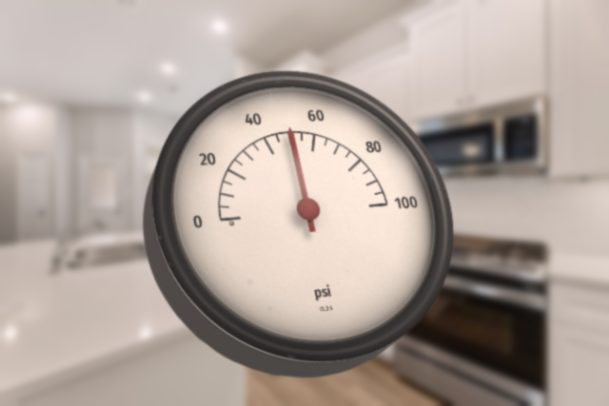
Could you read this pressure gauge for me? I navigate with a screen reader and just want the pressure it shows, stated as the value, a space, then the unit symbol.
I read 50 psi
